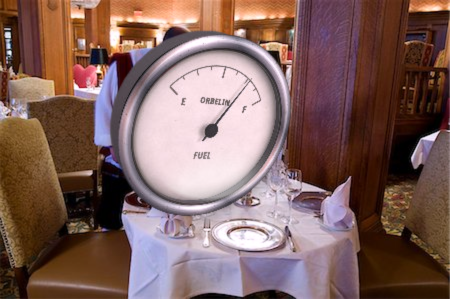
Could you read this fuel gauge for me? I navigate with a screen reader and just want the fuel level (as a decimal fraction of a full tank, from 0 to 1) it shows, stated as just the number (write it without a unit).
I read 0.75
